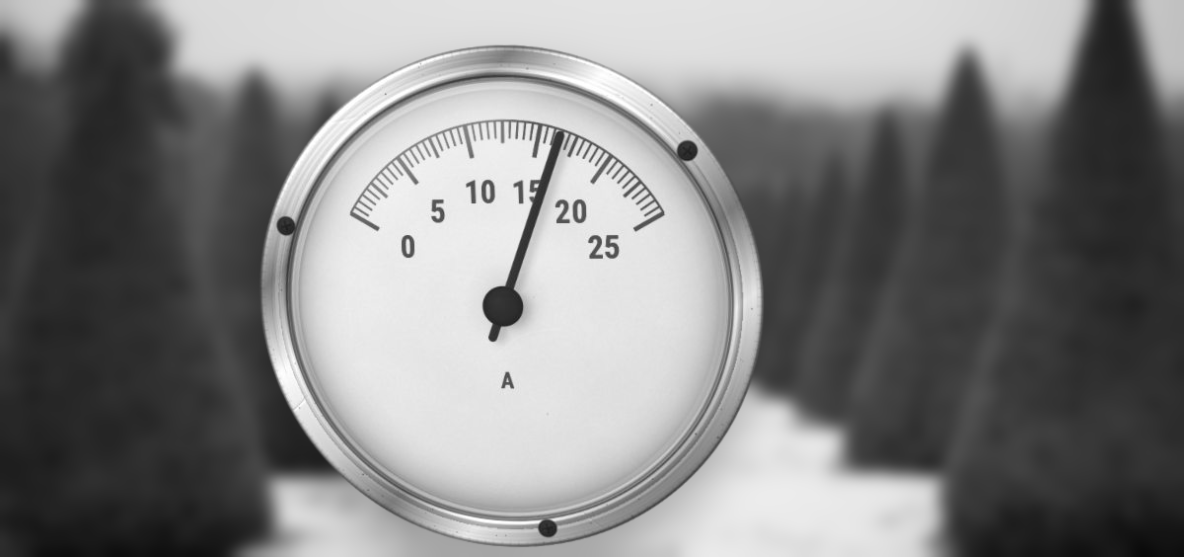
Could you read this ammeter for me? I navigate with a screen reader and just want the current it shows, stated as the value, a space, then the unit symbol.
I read 16.5 A
